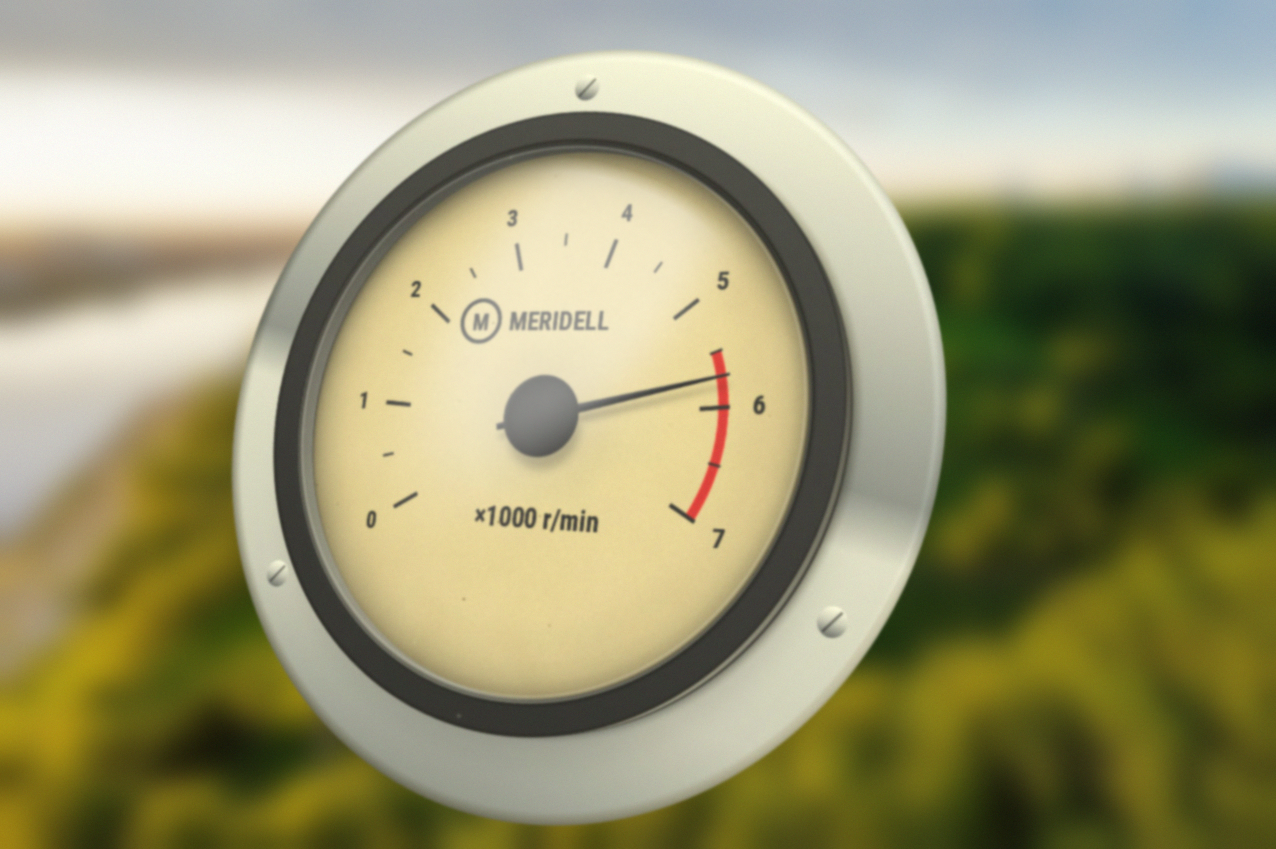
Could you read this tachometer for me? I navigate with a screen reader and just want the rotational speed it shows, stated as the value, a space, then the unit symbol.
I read 5750 rpm
